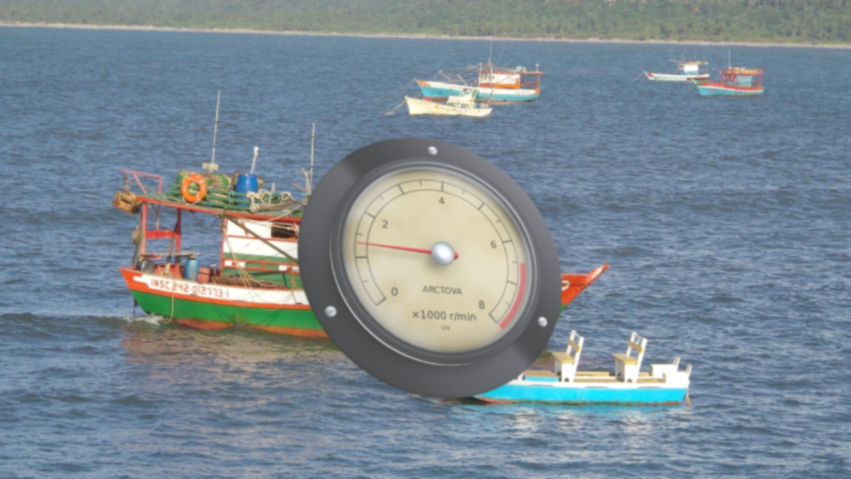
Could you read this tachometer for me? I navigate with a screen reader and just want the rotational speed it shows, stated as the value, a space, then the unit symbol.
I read 1250 rpm
